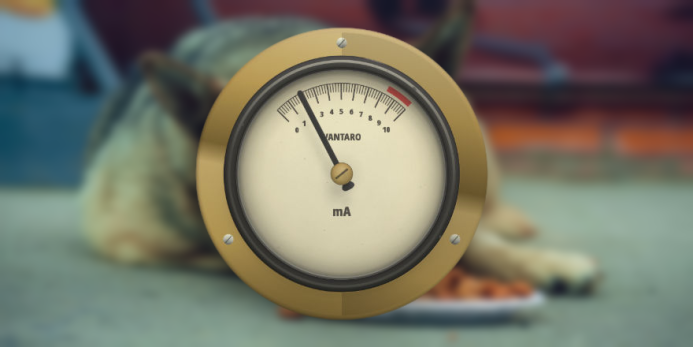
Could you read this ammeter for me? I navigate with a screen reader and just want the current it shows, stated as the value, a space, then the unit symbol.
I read 2 mA
